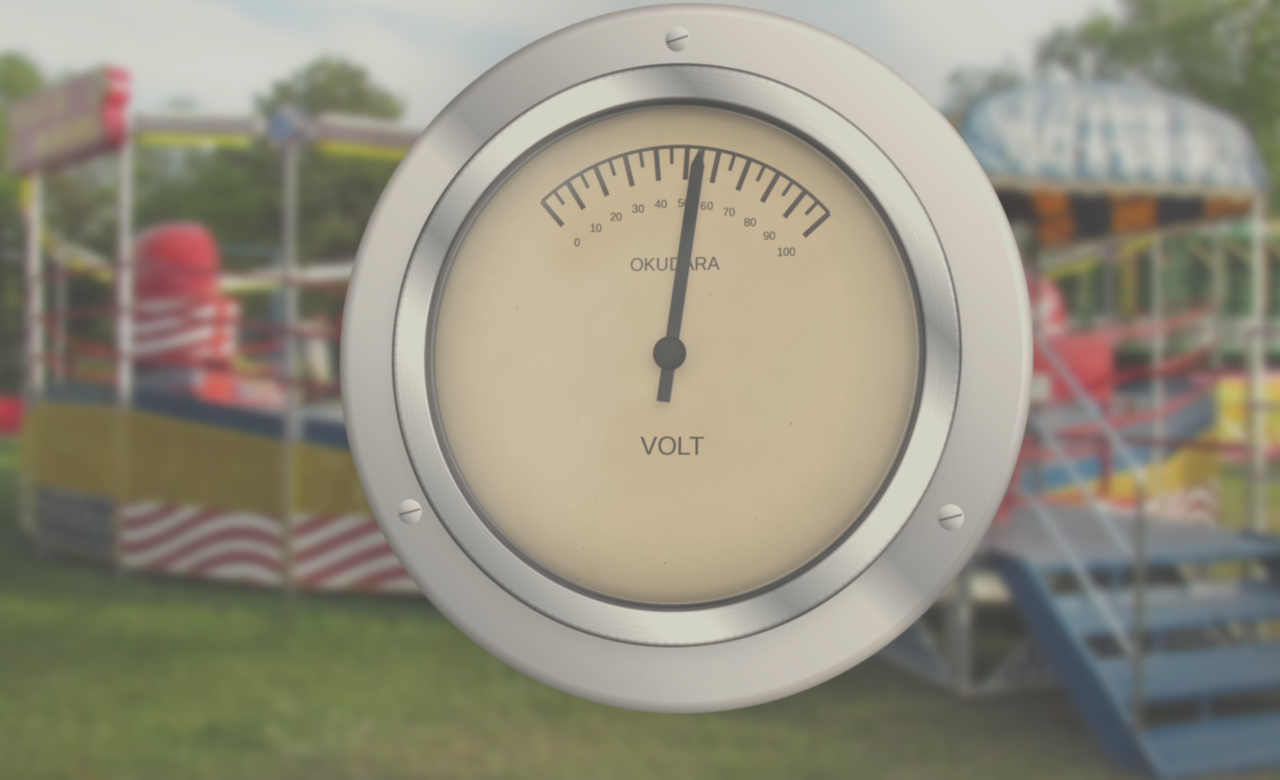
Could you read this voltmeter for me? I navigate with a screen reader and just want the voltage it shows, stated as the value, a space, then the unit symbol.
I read 55 V
